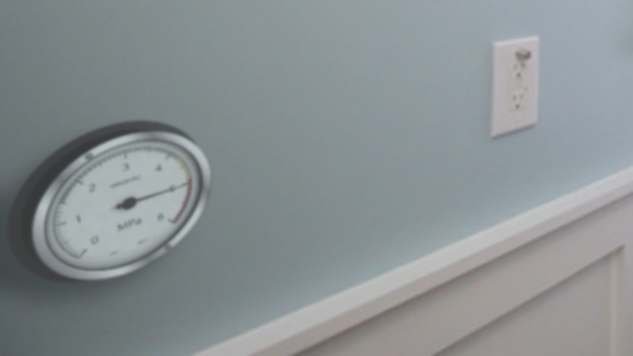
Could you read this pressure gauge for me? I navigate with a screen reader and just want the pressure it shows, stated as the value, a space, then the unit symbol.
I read 5 MPa
